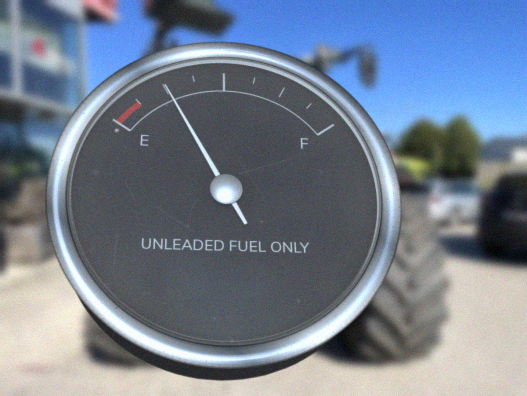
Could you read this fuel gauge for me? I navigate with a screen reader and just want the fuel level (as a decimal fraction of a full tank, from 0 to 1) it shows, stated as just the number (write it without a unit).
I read 0.25
